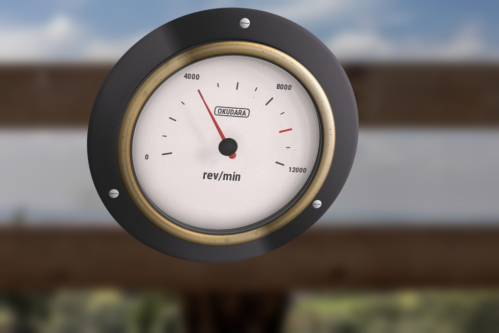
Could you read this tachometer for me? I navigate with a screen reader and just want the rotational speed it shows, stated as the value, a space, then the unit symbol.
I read 4000 rpm
